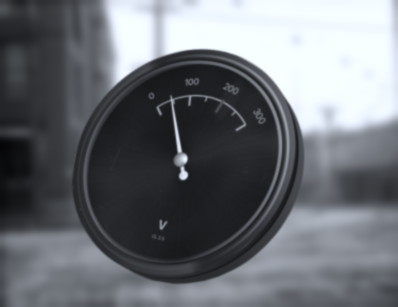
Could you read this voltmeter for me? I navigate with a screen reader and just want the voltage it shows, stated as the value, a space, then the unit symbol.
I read 50 V
